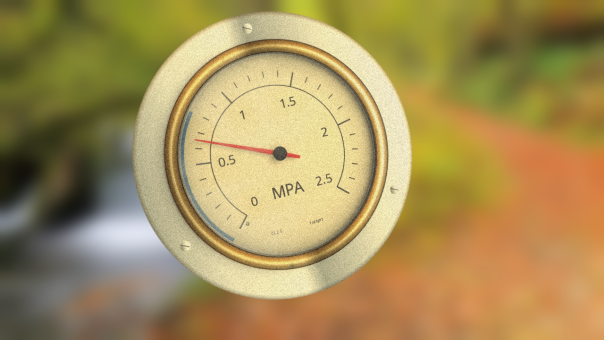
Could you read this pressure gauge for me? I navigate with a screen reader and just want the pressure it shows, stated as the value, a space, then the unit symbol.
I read 0.65 MPa
